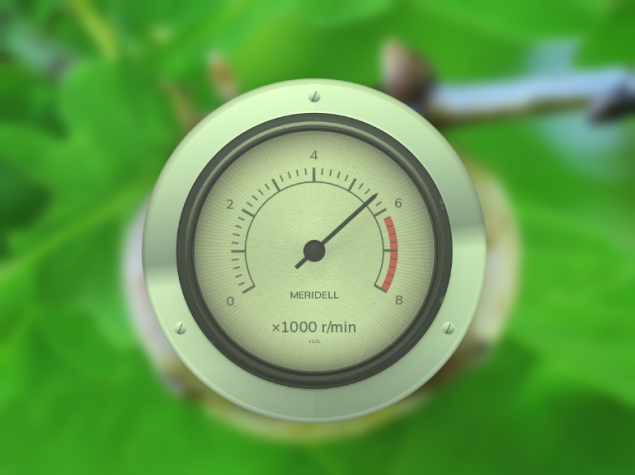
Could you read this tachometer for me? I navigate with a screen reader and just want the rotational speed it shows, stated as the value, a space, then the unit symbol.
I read 5600 rpm
